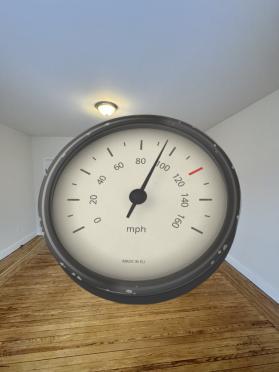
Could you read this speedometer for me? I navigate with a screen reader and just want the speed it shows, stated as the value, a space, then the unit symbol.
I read 95 mph
